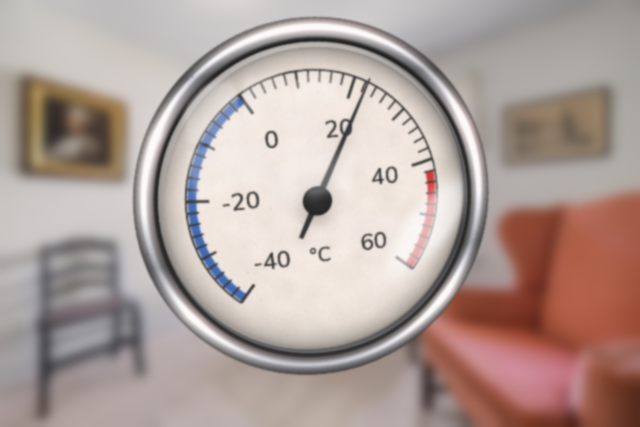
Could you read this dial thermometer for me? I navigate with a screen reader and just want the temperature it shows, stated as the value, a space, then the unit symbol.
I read 22 °C
